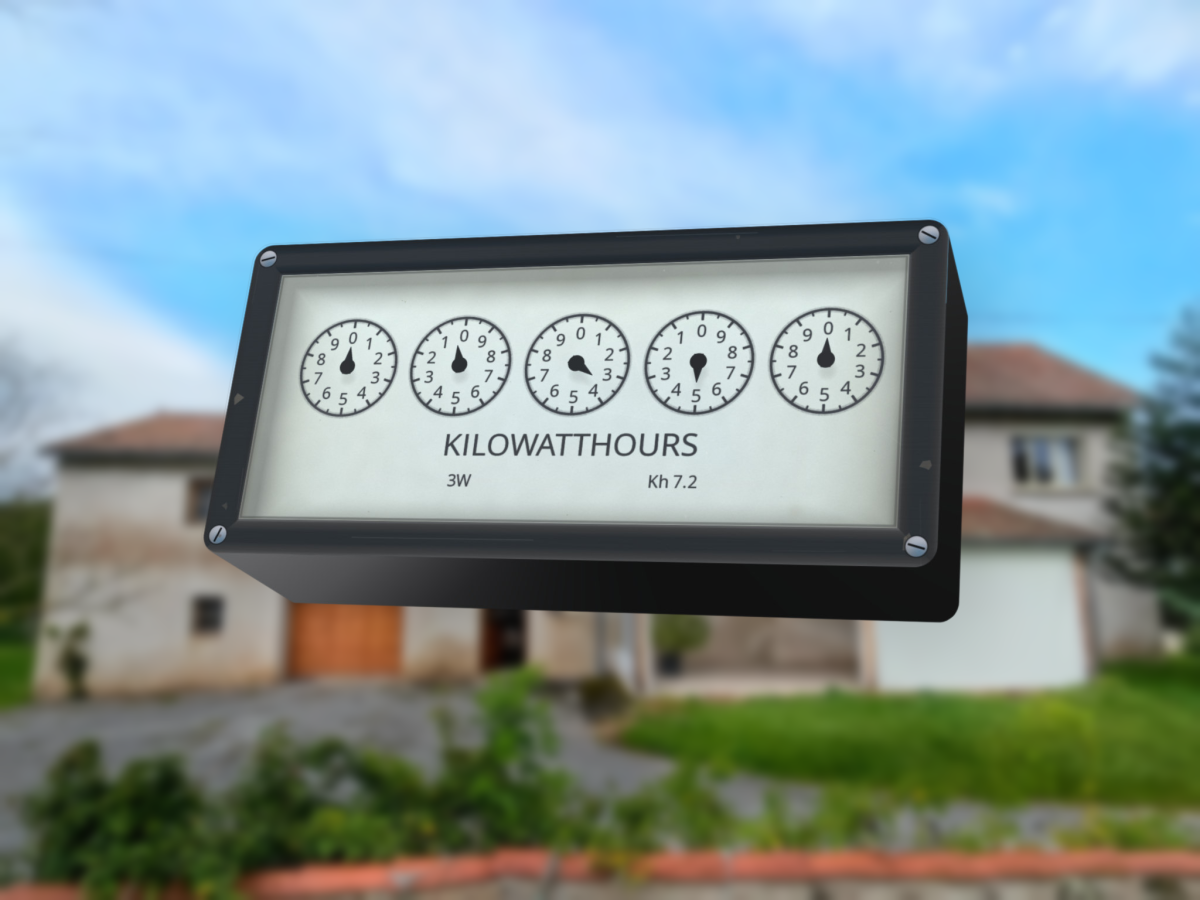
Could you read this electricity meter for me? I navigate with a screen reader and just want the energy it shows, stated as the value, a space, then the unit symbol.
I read 350 kWh
